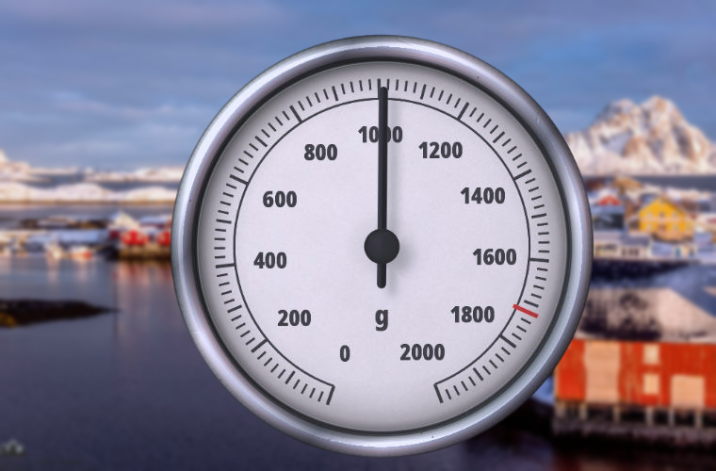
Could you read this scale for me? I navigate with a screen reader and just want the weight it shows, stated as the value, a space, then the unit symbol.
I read 1010 g
